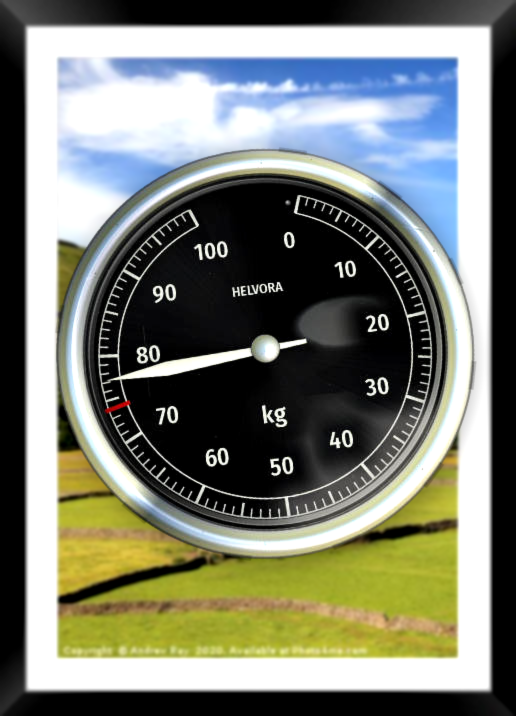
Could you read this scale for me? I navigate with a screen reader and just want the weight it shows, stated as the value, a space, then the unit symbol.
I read 77 kg
